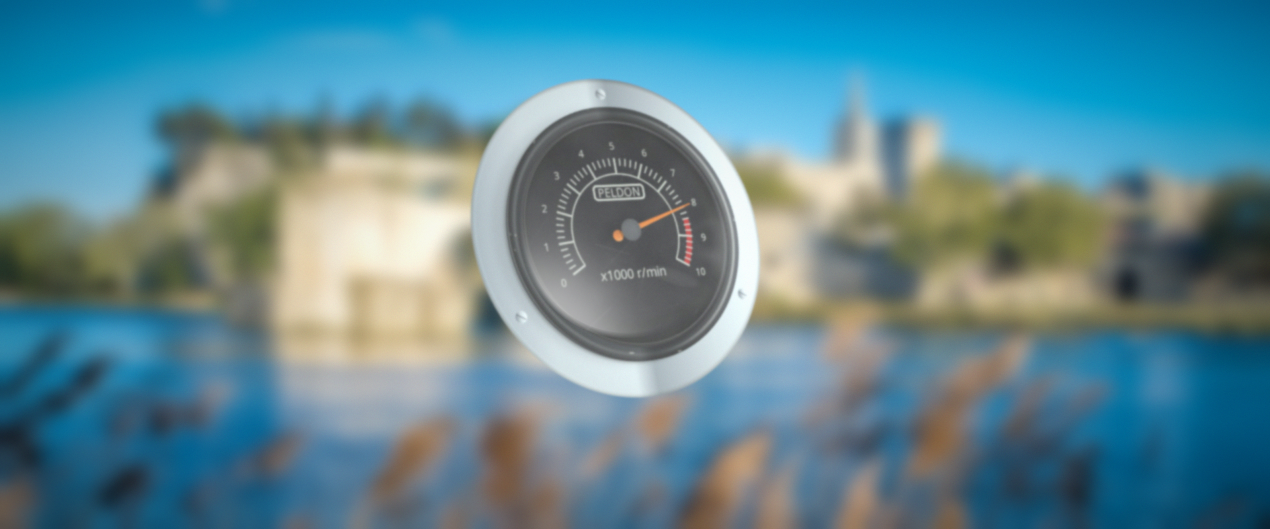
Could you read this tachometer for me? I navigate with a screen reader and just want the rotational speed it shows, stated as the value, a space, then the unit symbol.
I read 8000 rpm
